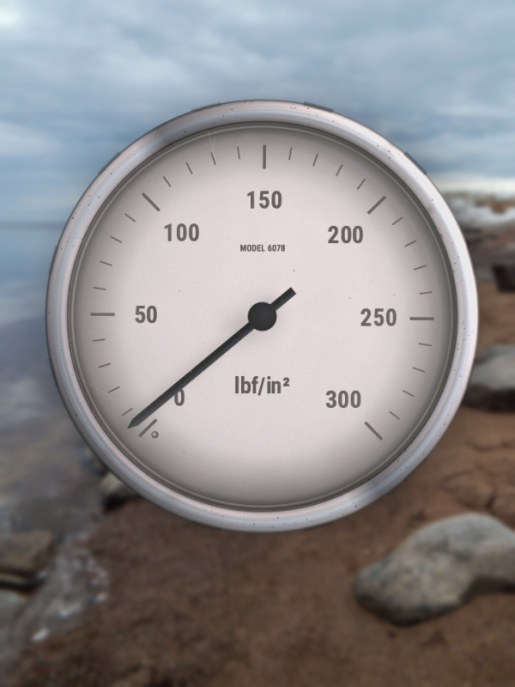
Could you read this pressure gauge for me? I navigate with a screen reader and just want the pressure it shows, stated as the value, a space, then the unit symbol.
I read 5 psi
